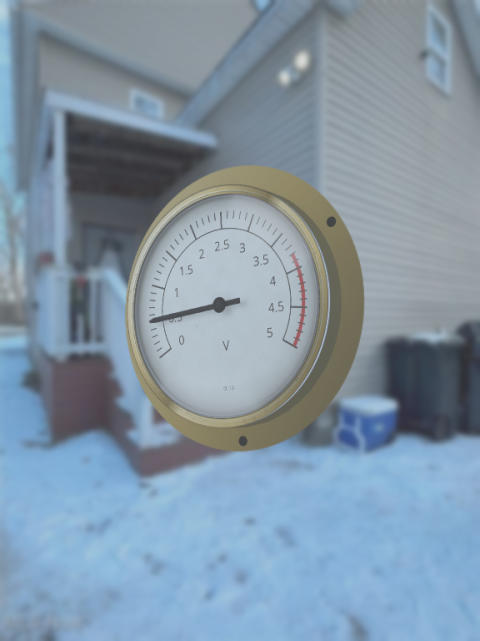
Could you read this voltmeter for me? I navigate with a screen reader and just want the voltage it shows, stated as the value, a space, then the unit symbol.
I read 0.5 V
